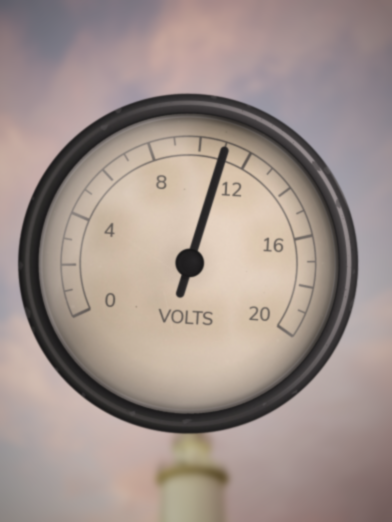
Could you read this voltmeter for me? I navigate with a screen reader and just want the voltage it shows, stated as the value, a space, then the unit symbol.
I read 11 V
